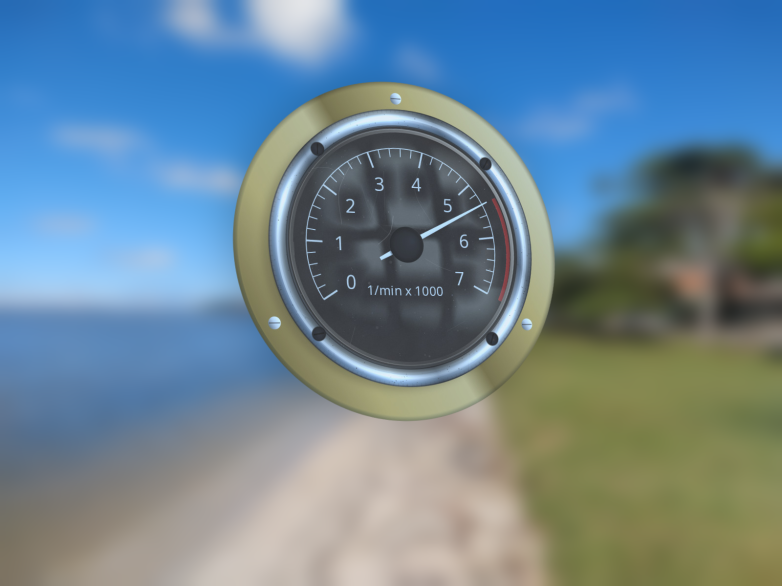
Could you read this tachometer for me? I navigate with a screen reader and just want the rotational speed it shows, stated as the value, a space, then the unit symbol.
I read 5400 rpm
